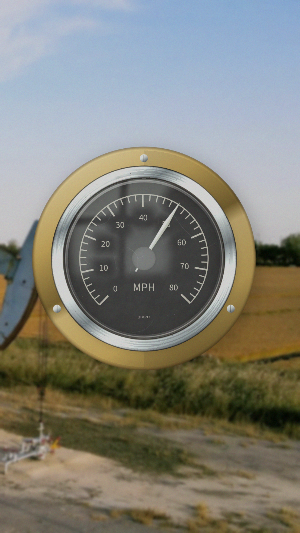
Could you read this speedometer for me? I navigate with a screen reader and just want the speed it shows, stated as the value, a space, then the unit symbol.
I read 50 mph
